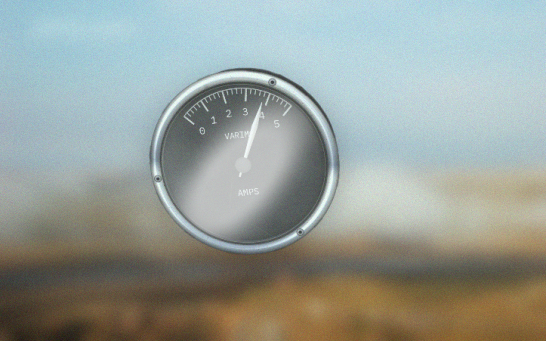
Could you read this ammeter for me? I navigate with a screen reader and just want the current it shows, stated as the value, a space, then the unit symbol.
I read 3.8 A
